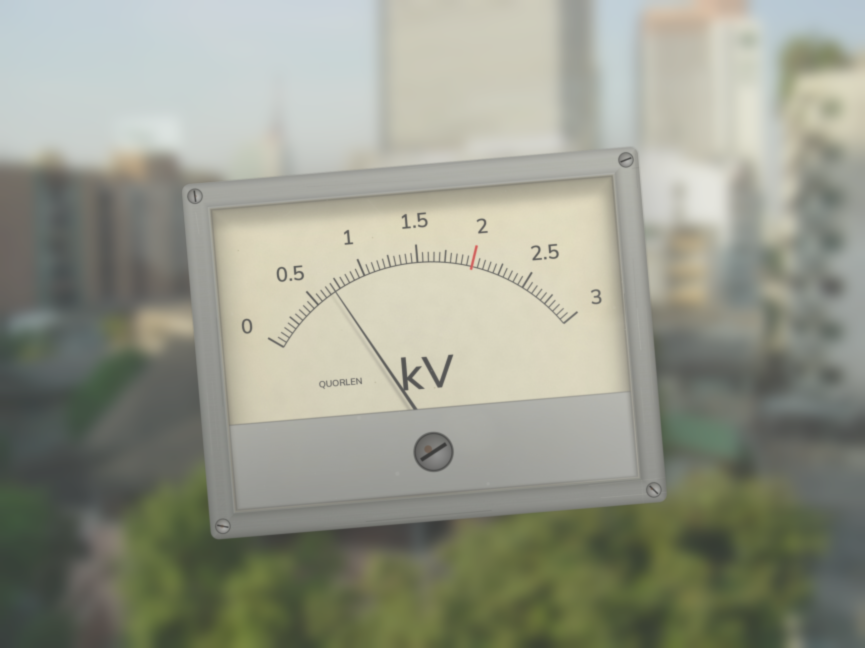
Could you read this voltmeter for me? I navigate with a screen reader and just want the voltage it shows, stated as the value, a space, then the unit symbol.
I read 0.7 kV
